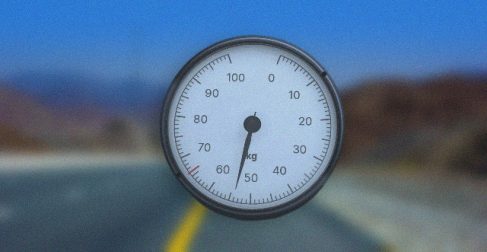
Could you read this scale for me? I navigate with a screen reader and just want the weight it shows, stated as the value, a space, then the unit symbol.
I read 54 kg
